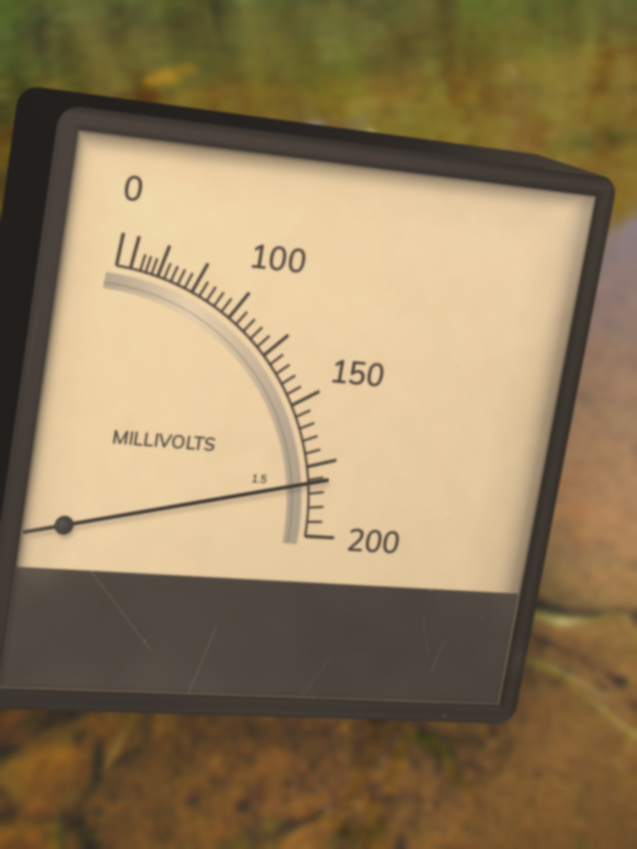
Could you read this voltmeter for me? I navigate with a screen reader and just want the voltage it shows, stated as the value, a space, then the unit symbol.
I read 180 mV
